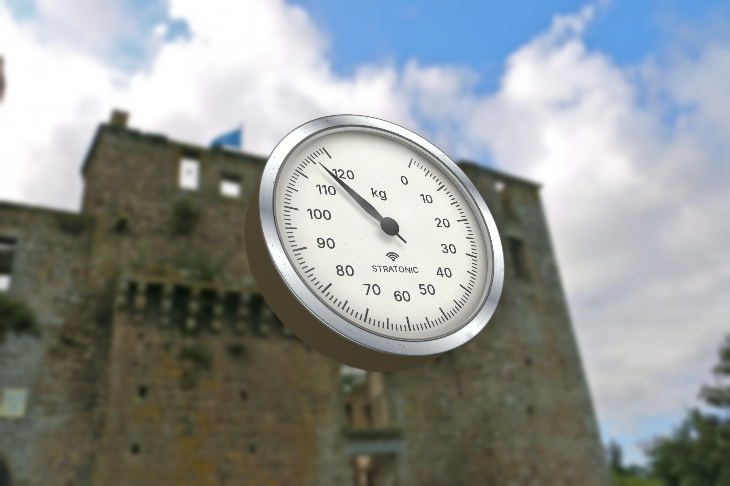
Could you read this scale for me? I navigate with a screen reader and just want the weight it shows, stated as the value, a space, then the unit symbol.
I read 115 kg
